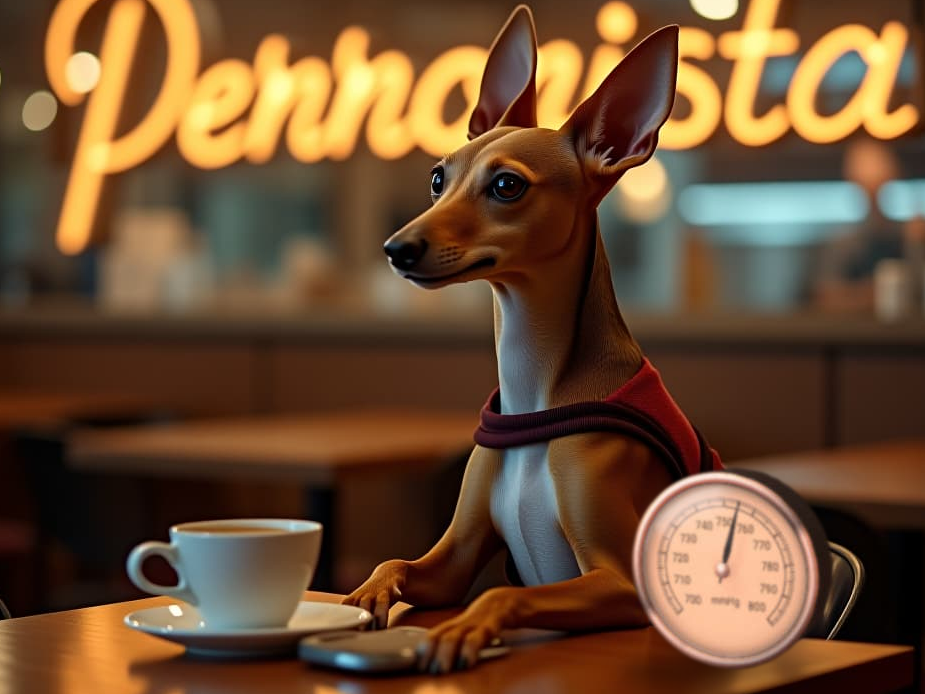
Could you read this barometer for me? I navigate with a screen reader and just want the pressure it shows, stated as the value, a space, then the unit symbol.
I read 755 mmHg
